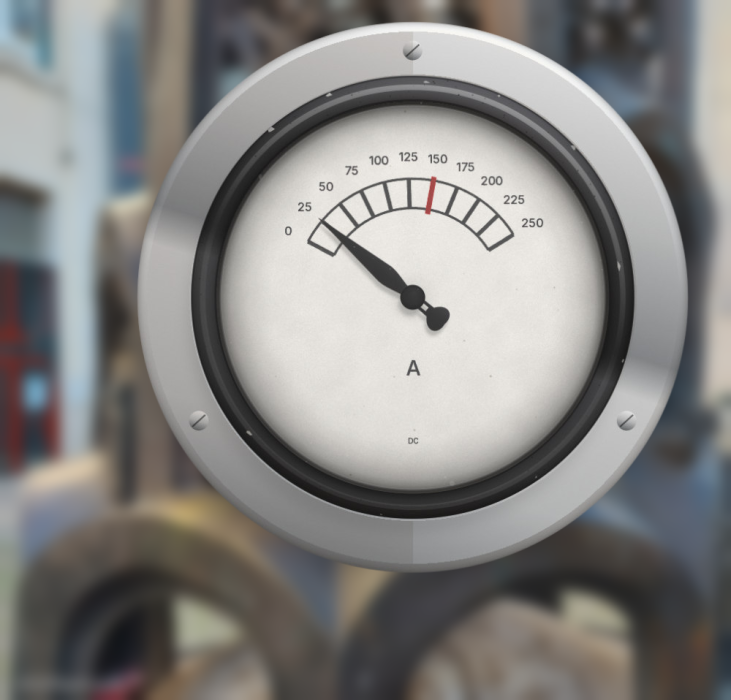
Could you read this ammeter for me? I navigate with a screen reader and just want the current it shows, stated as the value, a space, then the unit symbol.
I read 25 A
